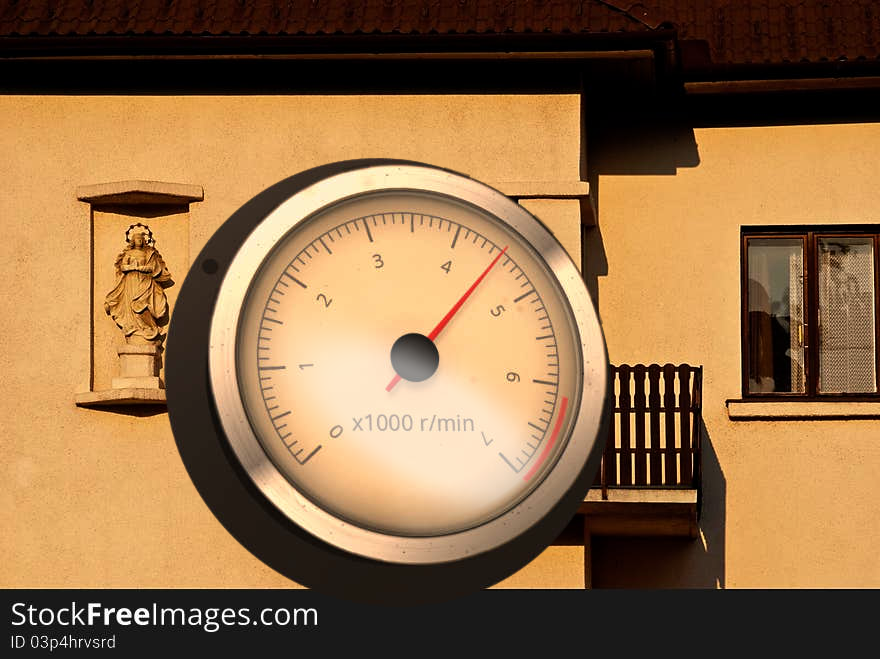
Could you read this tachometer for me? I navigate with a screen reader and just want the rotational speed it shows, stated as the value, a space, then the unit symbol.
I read 4500 rpm
